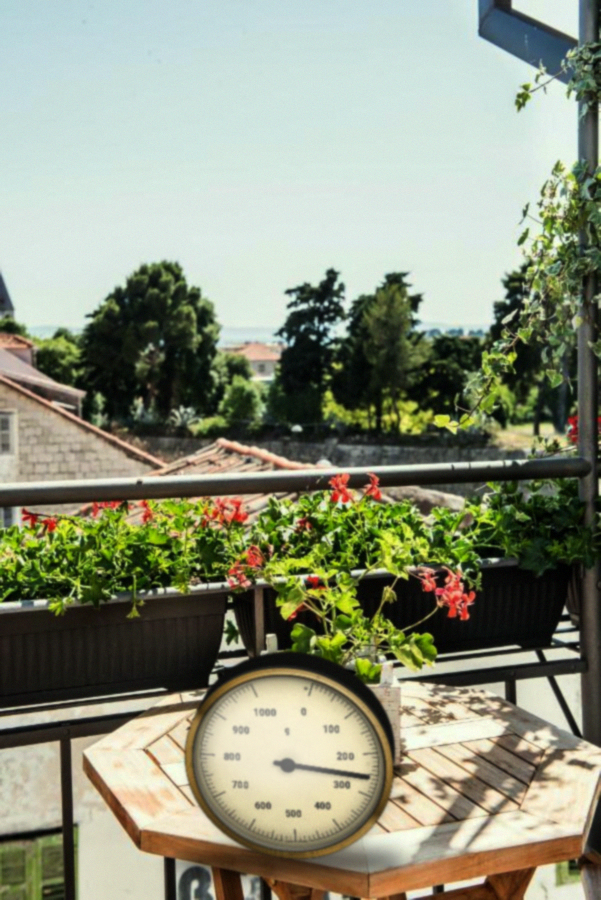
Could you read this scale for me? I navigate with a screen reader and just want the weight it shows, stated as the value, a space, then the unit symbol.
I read 250 g
